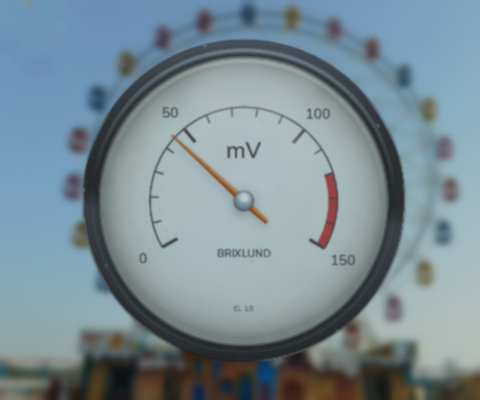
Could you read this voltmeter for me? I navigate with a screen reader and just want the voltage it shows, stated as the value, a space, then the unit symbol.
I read 45 mV
